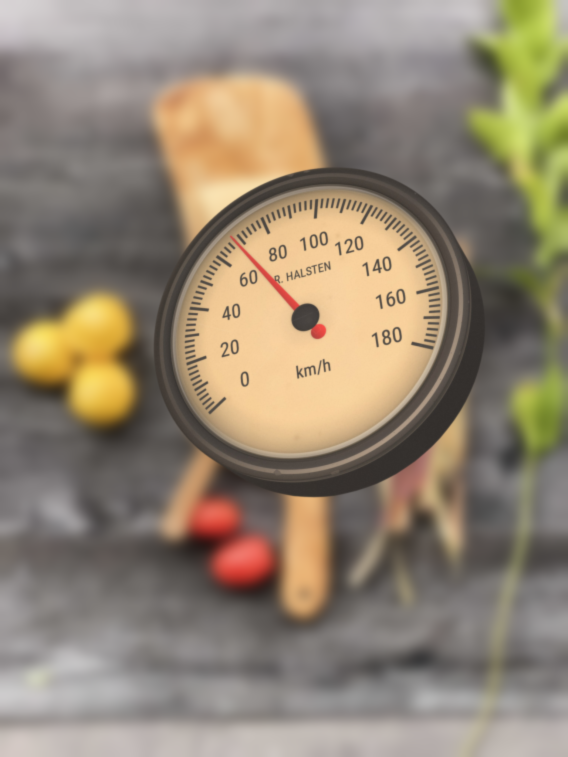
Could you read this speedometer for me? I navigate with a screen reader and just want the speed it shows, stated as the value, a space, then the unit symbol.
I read 68 km/h
